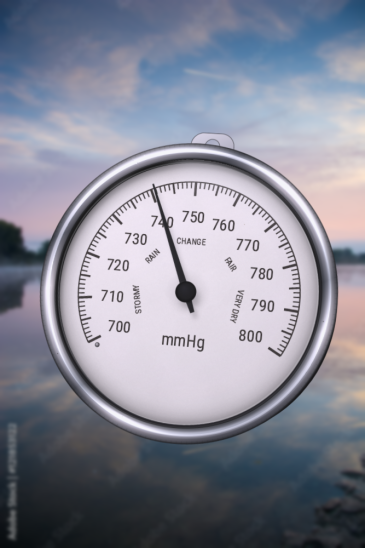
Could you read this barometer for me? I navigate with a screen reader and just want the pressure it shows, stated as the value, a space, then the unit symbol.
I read 741 mmHg
